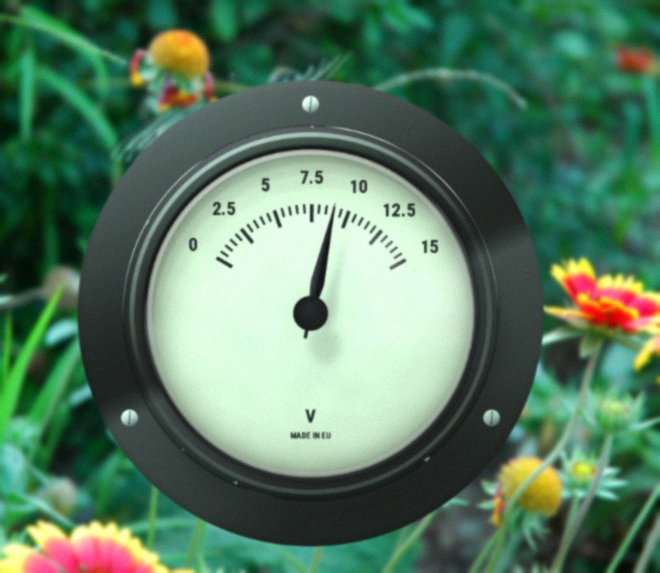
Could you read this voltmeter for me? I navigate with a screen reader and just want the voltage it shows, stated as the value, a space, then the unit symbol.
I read 9 V
